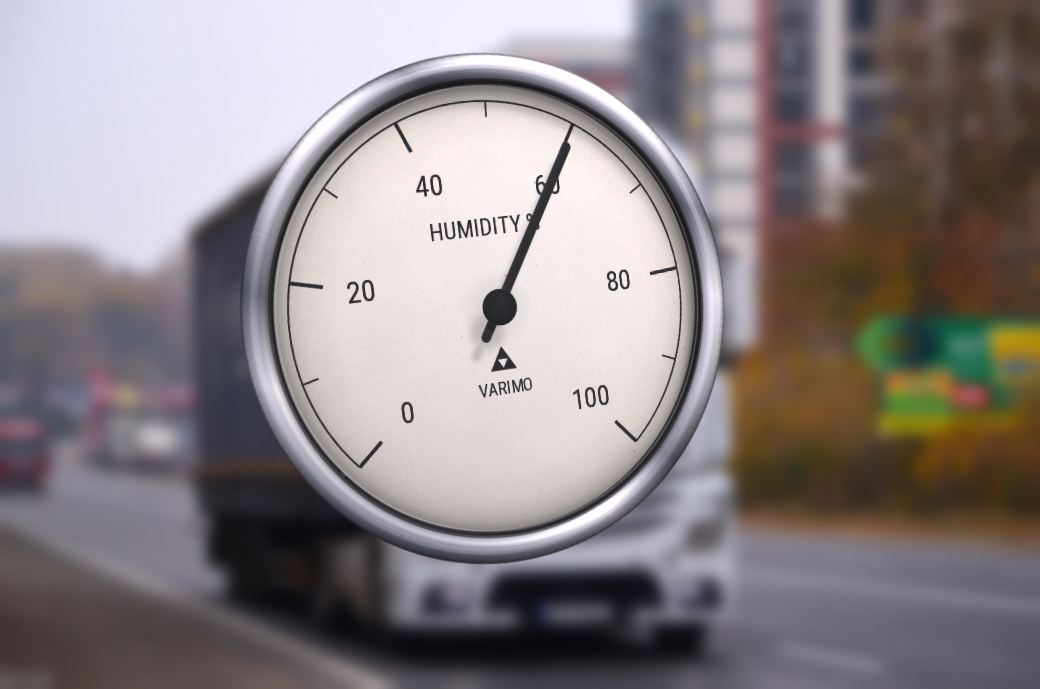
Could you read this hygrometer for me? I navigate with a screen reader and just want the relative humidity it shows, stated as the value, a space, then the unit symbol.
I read 60 %
